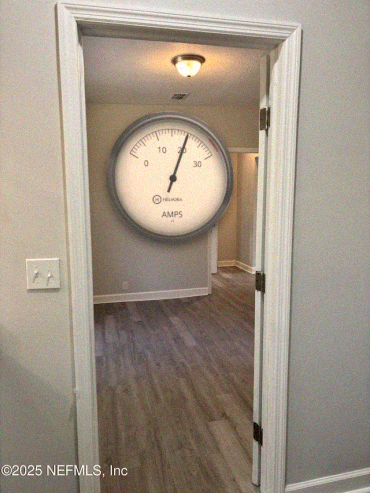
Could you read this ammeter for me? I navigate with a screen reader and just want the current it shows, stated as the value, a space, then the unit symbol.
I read 20 A
